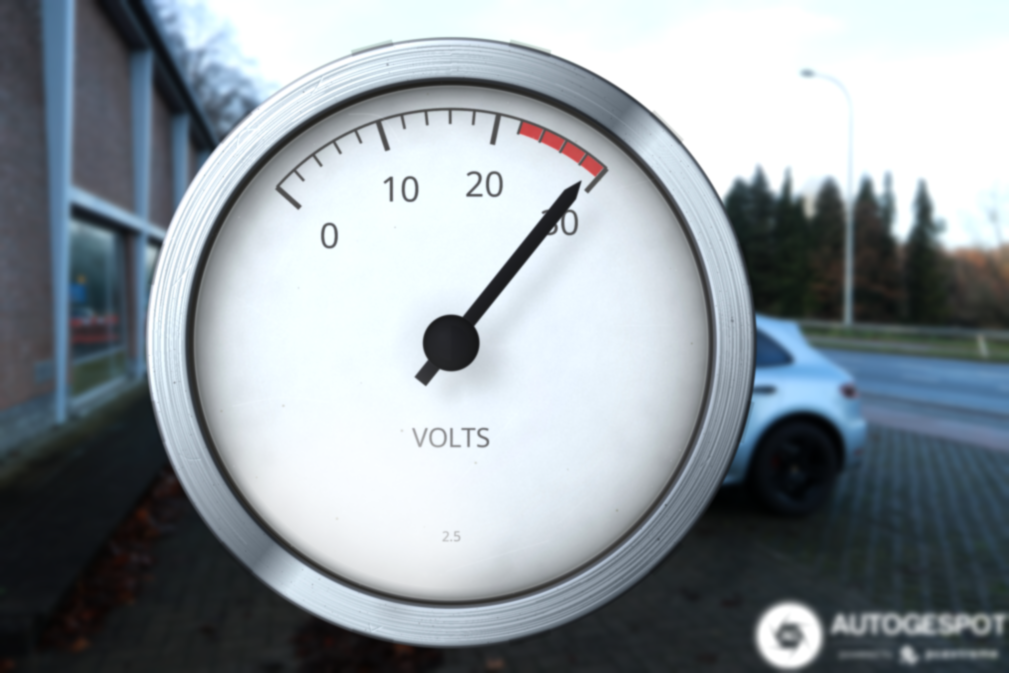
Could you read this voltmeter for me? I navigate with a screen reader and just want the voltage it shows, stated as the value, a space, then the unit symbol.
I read 29 V
